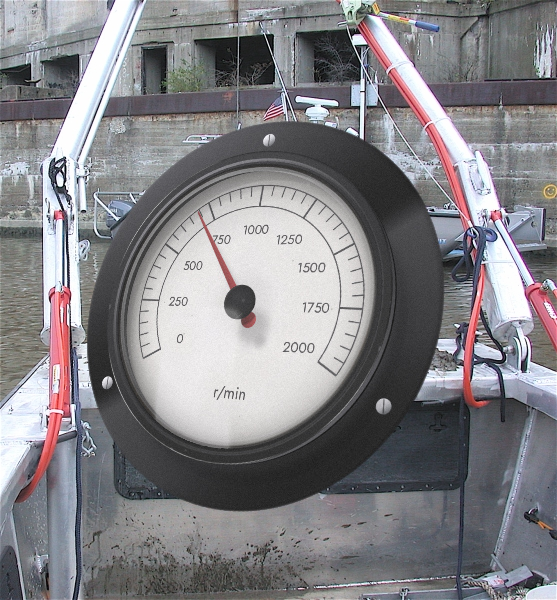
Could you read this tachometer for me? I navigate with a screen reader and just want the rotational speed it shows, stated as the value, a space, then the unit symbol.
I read 700 rpm
